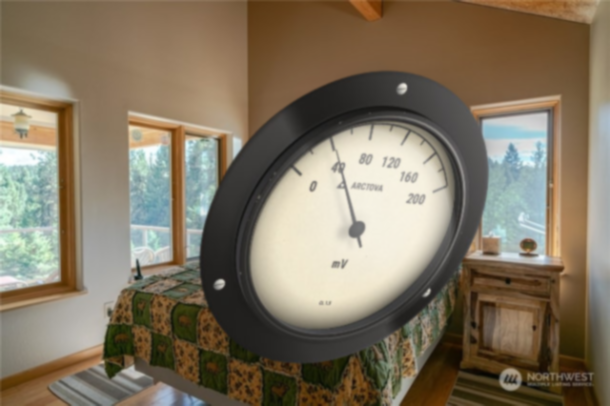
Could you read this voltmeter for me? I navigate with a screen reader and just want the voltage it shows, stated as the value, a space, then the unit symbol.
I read 40 mV
